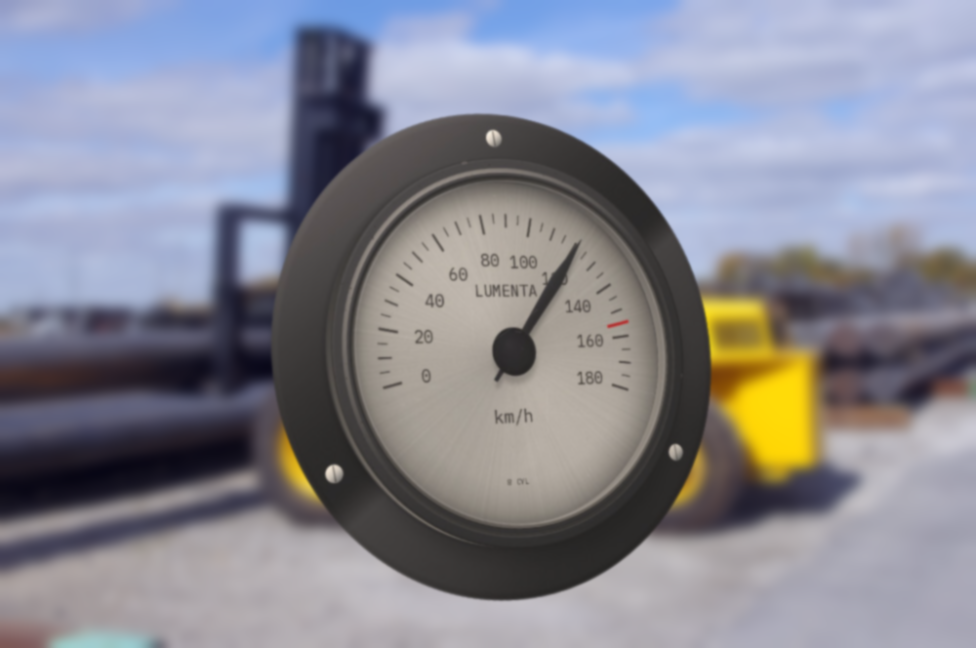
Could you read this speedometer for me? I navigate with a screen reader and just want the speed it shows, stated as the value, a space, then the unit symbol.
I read 120 km/h
